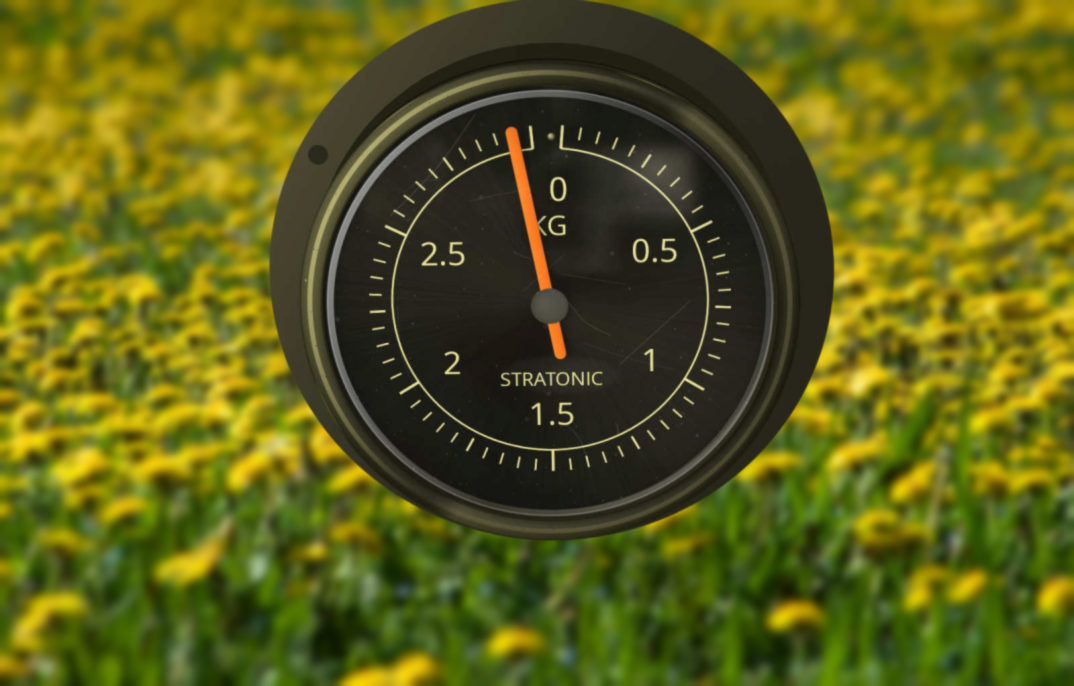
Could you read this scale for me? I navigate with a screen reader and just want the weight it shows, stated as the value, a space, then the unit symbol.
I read 2.95 kg
